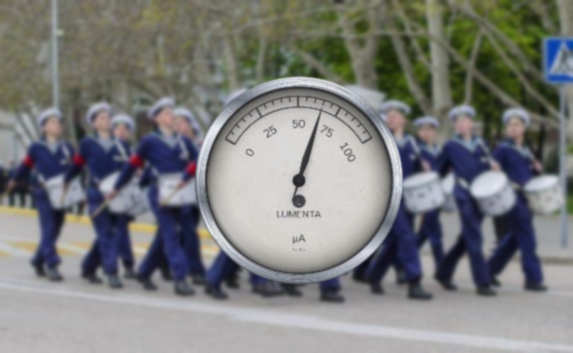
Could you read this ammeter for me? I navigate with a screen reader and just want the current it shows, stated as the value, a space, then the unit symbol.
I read 65 µA
